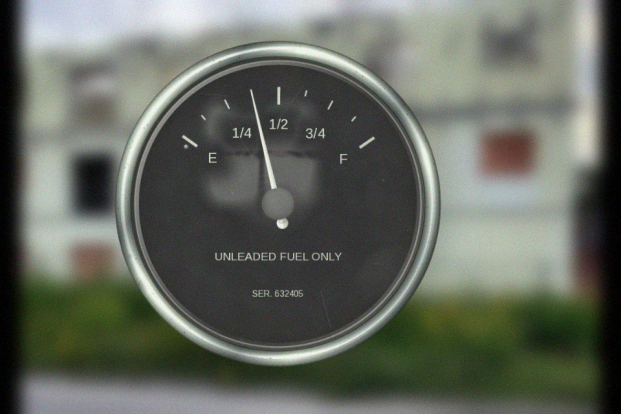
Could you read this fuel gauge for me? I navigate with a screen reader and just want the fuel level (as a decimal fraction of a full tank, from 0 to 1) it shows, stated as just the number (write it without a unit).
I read 0.375
